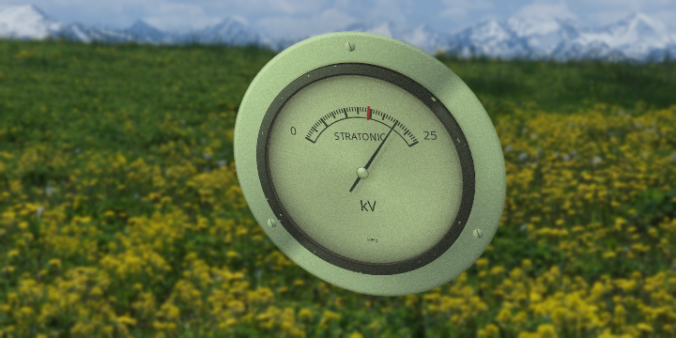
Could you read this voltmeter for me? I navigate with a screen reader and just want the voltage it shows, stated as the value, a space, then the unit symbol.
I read 20 kV
